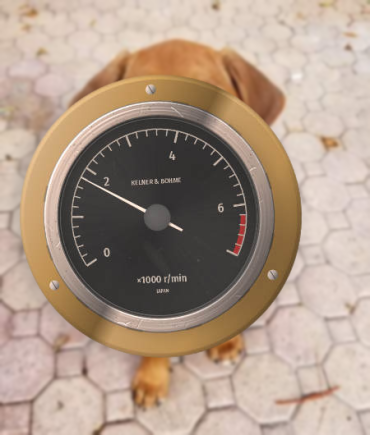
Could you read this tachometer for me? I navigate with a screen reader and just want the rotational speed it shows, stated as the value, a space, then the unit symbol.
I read 1800 rpm
